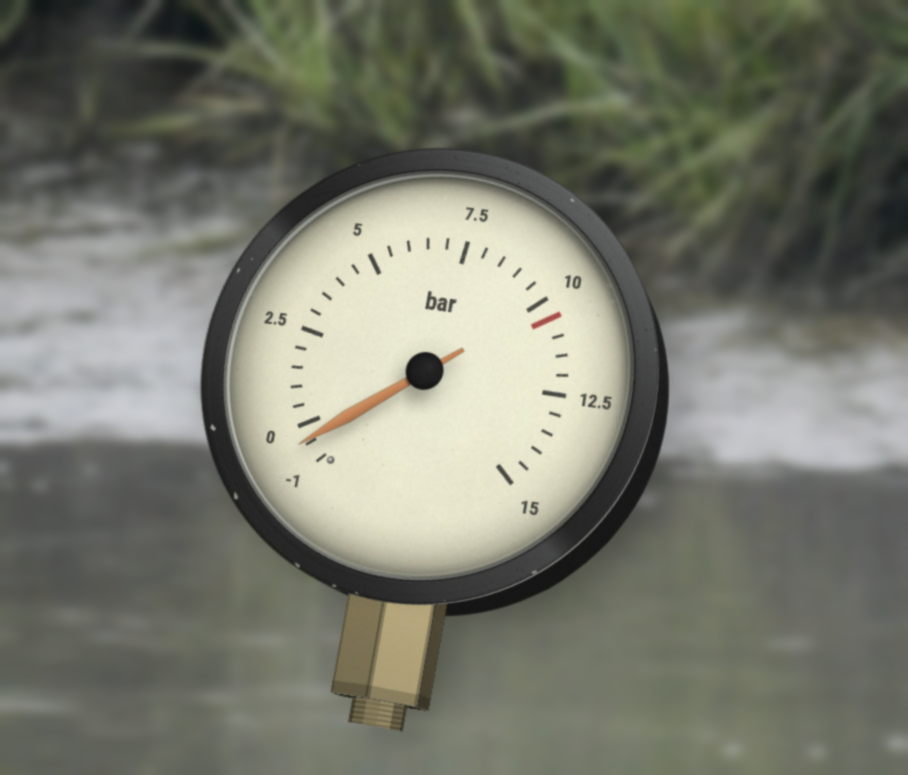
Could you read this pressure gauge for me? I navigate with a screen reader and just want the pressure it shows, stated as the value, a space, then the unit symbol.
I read -0.5 bar
